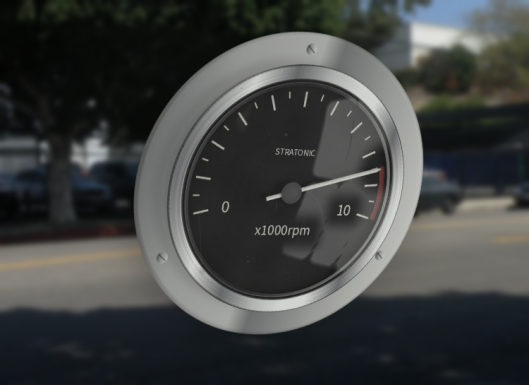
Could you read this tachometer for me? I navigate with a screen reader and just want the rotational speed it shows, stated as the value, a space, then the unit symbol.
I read 8500 rpm
